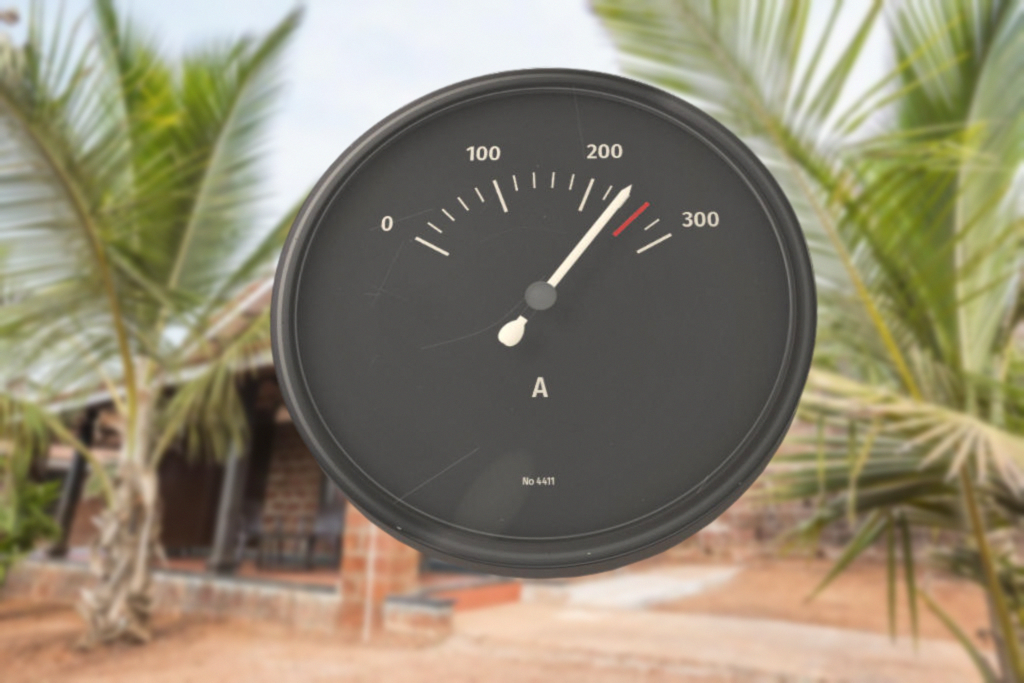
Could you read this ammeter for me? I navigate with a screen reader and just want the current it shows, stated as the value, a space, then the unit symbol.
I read 240 A
